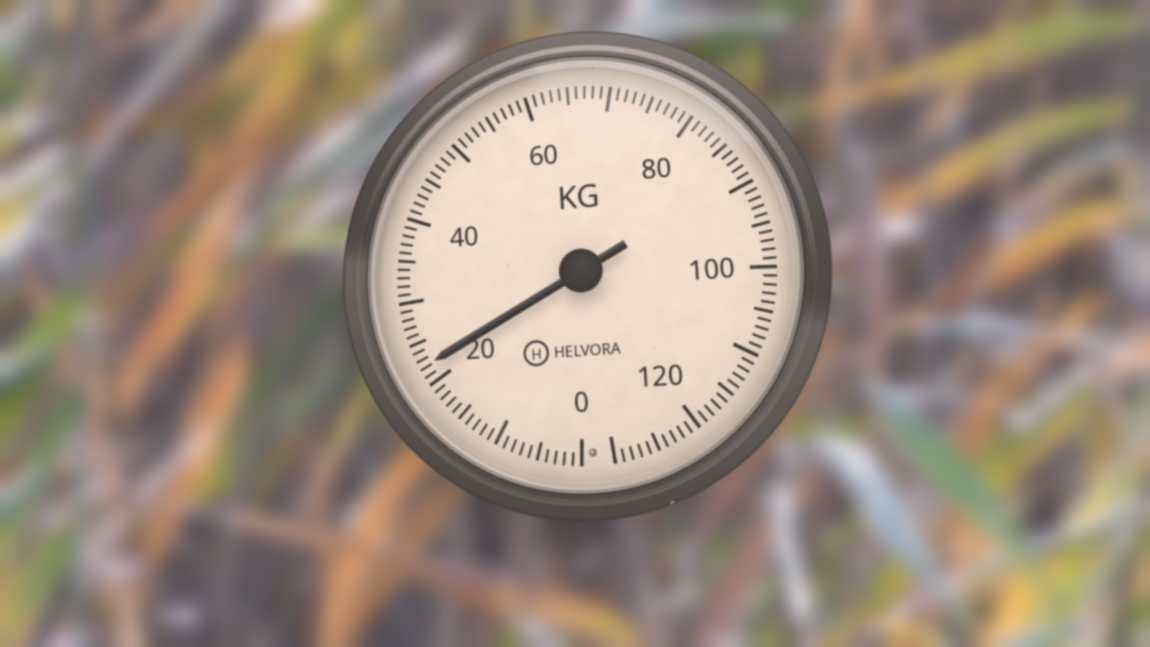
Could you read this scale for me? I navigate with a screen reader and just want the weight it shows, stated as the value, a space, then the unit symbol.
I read 22 kg
